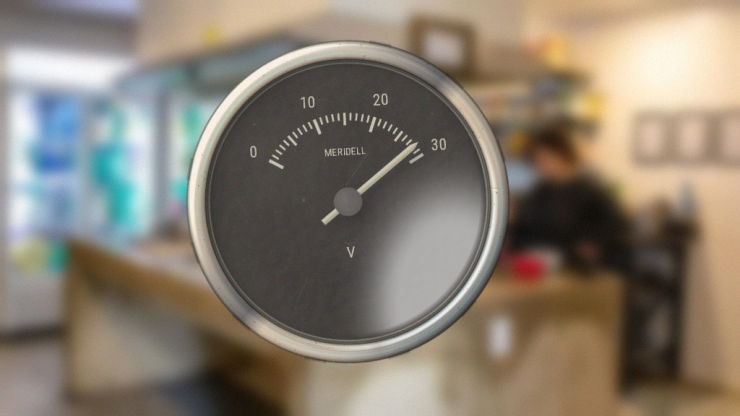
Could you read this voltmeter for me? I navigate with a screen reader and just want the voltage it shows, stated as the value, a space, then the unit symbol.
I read 28 V
